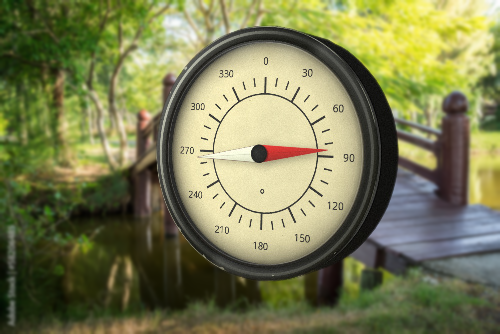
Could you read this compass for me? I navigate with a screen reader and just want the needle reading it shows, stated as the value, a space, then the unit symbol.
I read 85 °
